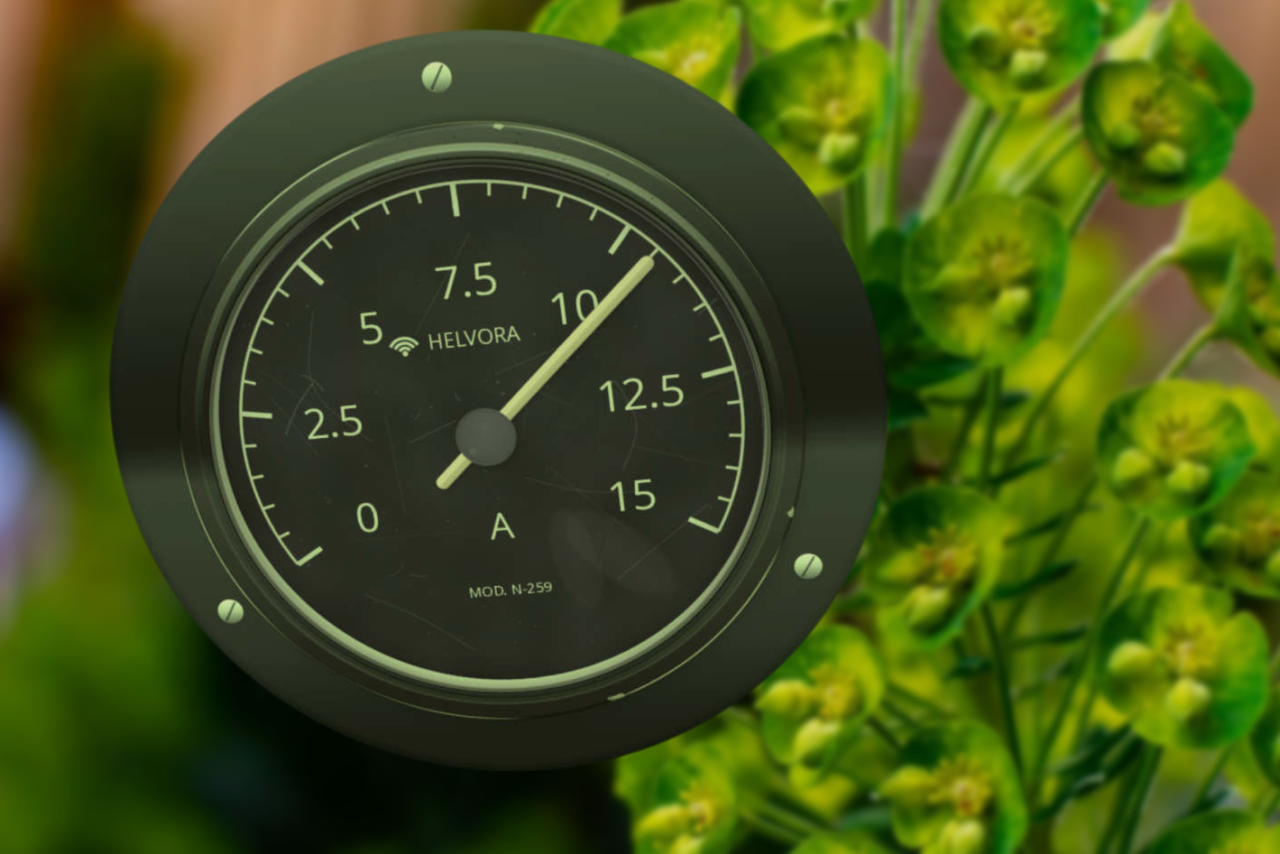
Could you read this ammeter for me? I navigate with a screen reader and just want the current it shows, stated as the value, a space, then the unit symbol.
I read 10.5 A
